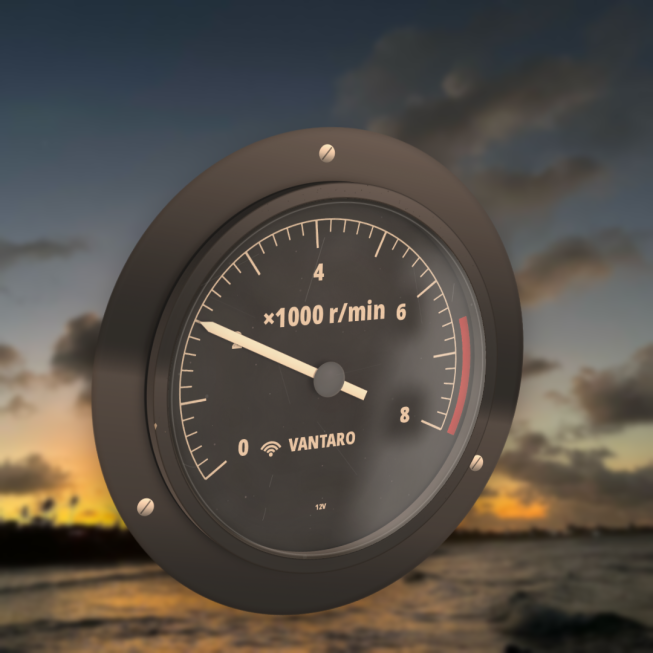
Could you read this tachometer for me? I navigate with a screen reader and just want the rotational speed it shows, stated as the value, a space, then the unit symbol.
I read 2000 rpm
